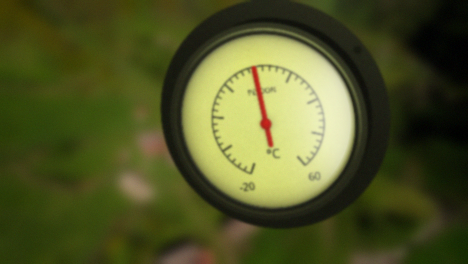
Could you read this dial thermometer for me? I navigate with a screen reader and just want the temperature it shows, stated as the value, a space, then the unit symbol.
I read 20 °C
